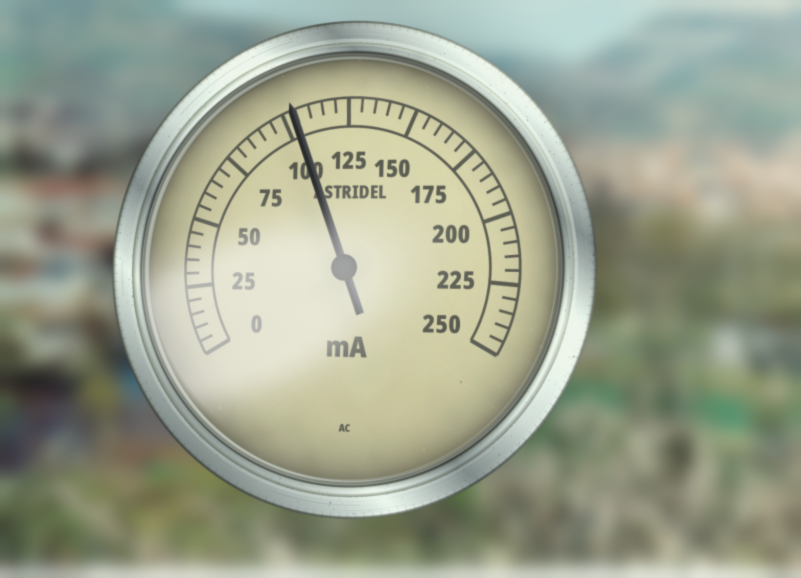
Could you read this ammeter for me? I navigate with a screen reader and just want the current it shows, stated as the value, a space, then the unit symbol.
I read 105 mA
